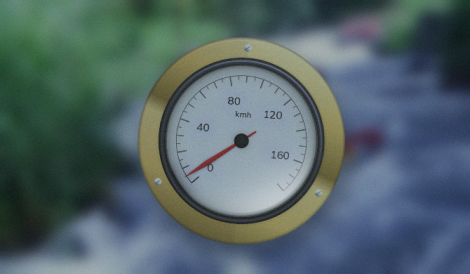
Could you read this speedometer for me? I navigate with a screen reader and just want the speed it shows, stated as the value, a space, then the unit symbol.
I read 5 km/h
